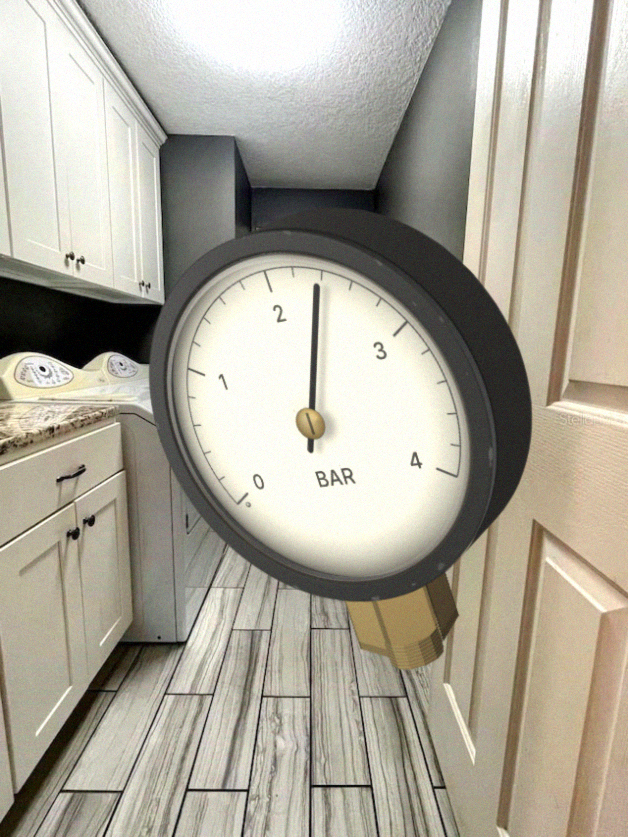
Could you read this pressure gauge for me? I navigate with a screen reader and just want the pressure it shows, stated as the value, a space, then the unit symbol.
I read 2.4 bar
